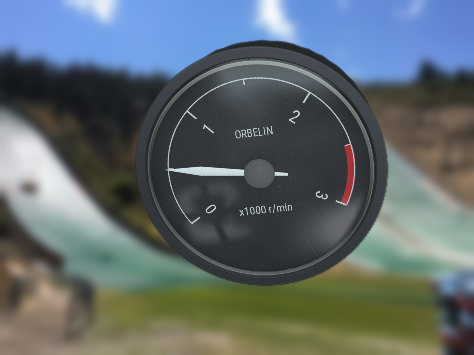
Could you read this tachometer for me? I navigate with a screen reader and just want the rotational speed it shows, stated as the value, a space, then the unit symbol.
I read 500 rpm
